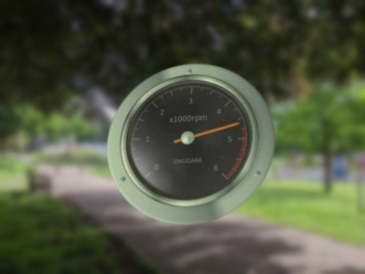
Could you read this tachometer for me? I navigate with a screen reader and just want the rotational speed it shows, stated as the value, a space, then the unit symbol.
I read 4625 rpm
